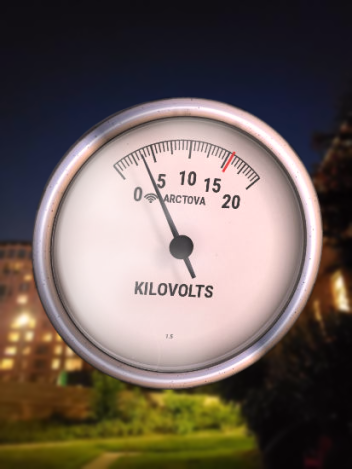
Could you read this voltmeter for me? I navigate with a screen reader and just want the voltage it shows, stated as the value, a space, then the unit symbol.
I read 3.5 kV
